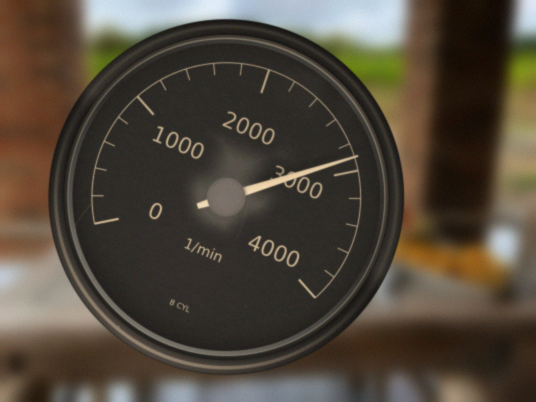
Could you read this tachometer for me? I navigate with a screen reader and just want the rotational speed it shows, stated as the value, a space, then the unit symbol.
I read 2900 rpm
